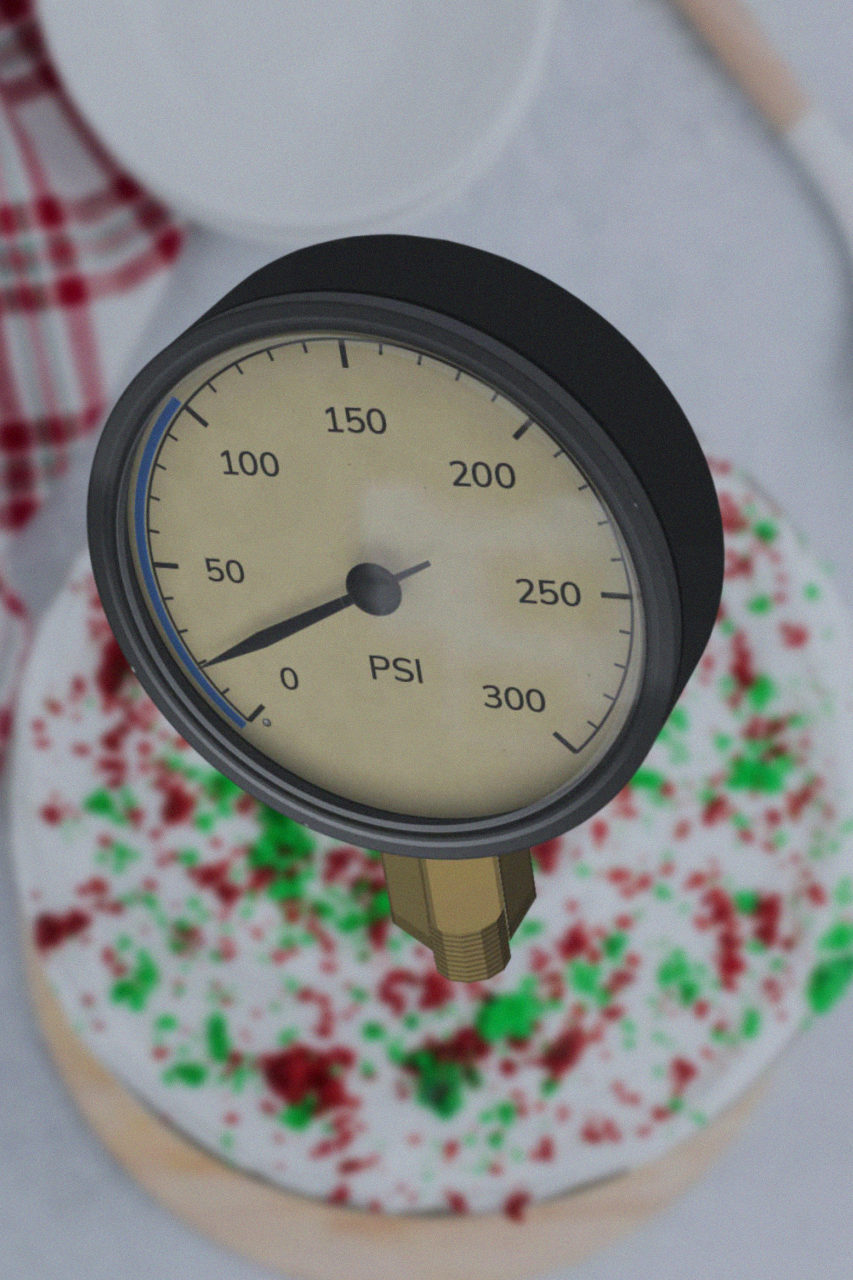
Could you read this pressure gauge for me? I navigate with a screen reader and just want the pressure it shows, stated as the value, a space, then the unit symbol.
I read 20 psi
